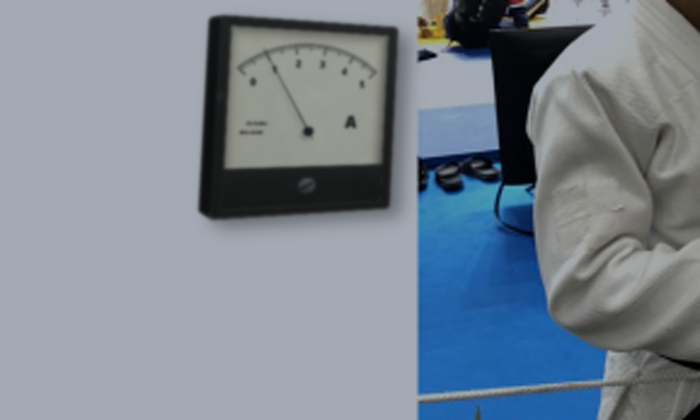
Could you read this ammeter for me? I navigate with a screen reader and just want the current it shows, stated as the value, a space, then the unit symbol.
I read 1 A
